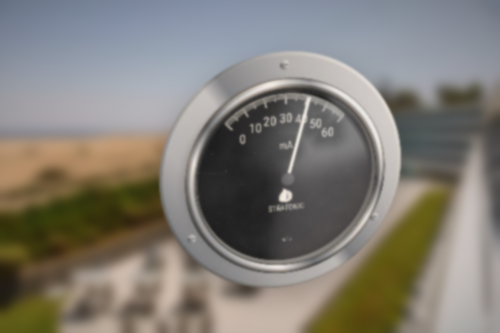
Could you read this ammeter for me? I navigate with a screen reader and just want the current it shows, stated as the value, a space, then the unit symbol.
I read 40 mA
